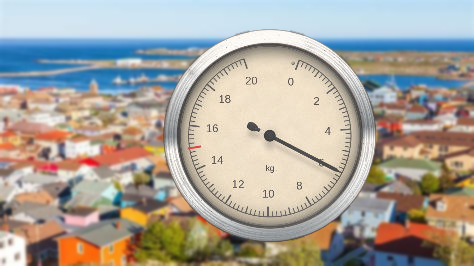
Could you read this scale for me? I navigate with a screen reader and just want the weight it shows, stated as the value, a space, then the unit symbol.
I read 6 kg
